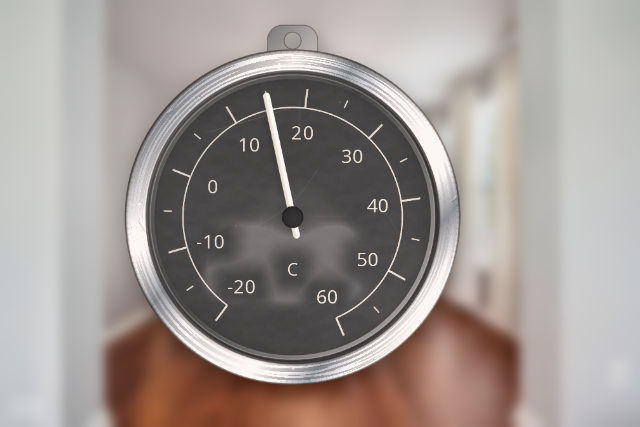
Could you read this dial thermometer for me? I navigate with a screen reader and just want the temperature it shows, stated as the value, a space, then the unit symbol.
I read 15 °C
